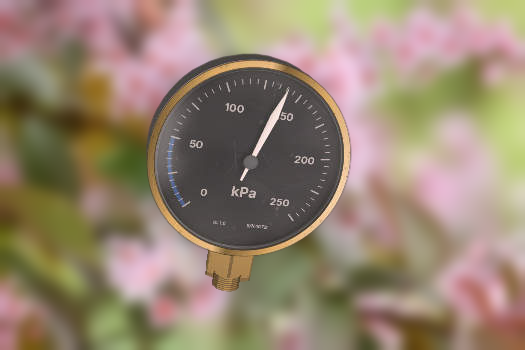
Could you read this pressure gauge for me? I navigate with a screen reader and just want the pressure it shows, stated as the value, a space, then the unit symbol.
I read 140 kPa
